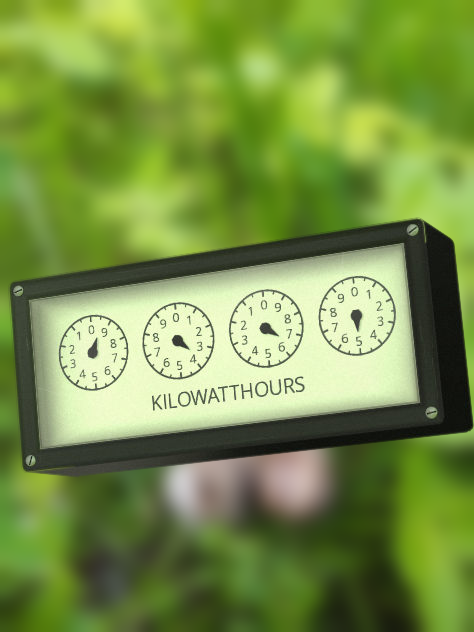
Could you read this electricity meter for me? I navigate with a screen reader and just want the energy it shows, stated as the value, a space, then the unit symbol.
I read 9365 kWh
